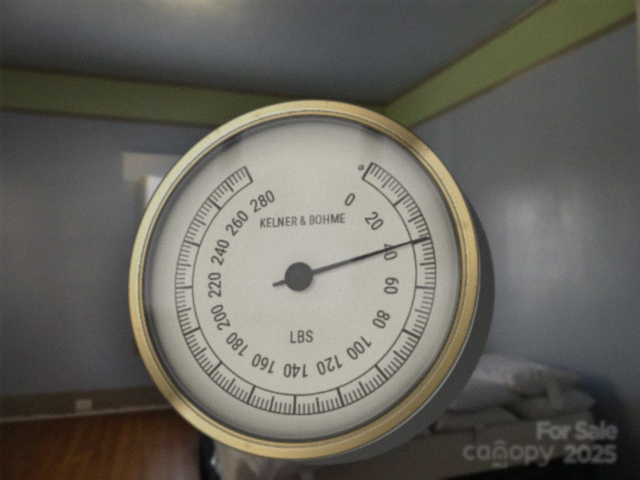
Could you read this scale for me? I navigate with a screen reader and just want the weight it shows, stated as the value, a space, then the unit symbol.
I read 40 lb
